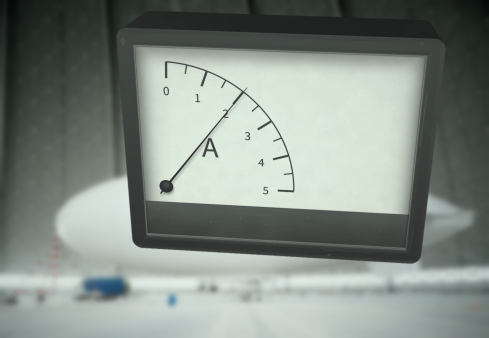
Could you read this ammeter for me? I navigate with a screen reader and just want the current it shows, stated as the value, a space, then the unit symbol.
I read 2 A
